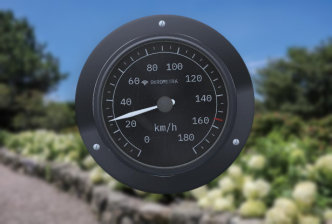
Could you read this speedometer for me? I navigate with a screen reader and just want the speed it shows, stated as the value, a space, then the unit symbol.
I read 27.5 km/h
